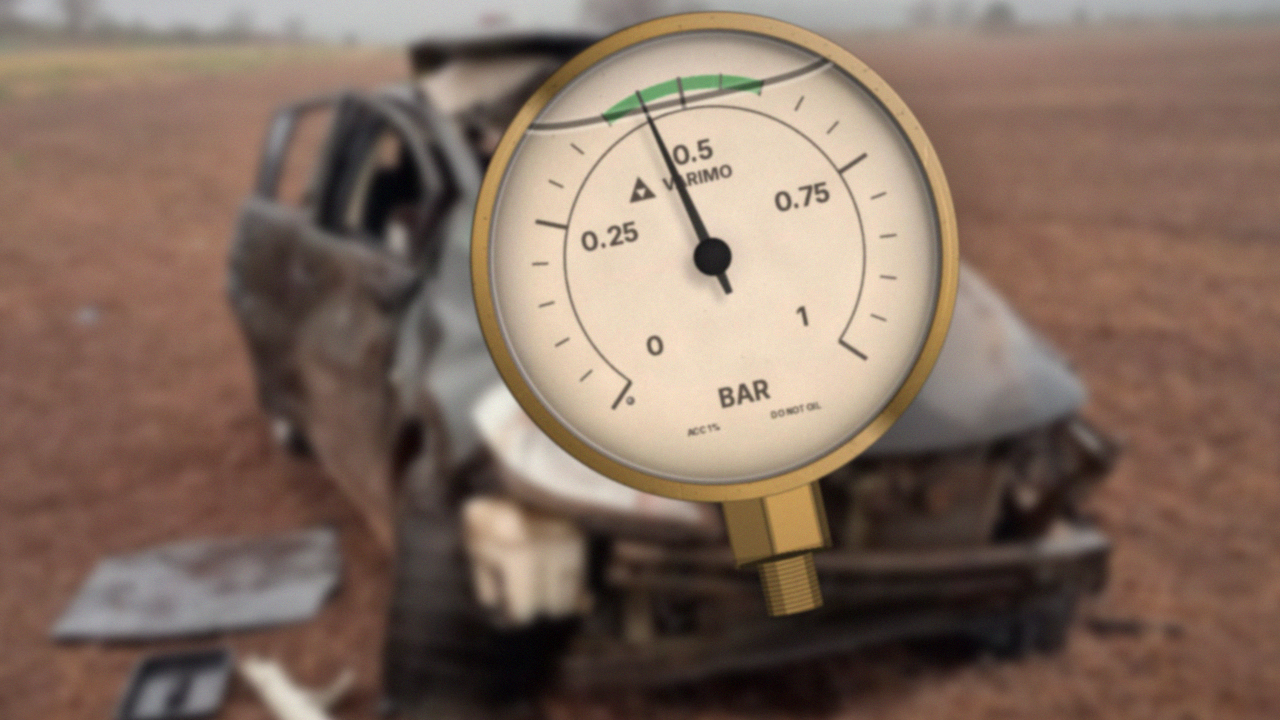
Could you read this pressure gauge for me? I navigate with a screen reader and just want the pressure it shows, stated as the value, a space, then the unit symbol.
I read 0.45 bar
